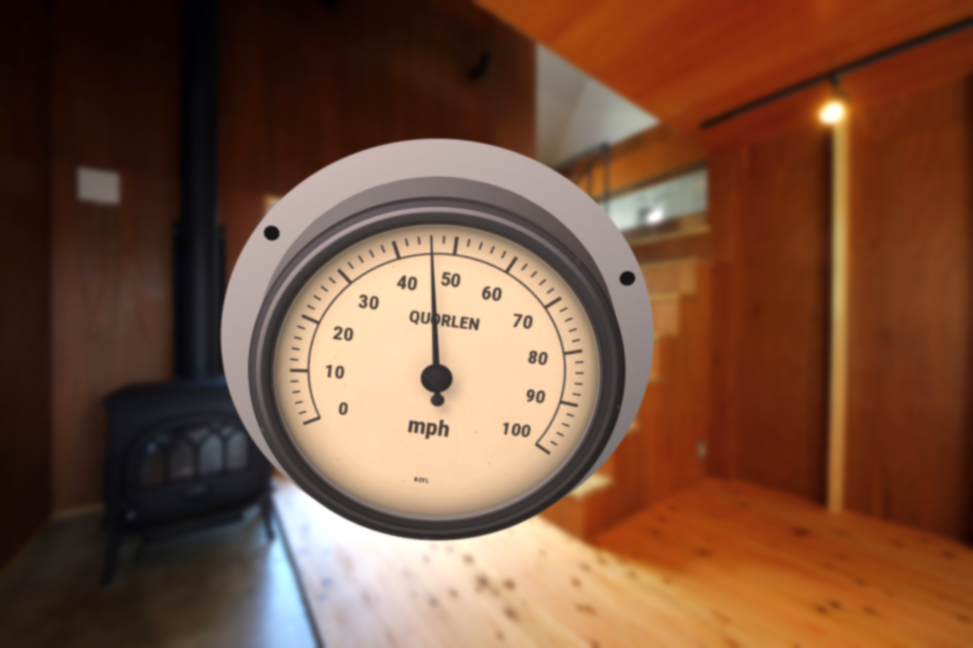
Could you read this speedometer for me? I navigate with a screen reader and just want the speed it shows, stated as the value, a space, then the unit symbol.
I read 46 mph
